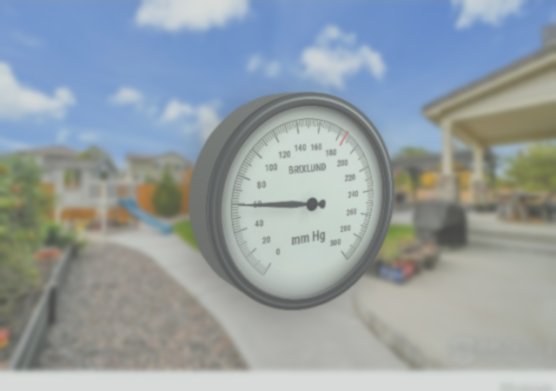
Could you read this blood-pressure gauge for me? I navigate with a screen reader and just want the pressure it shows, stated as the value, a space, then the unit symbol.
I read 60 mmHg
